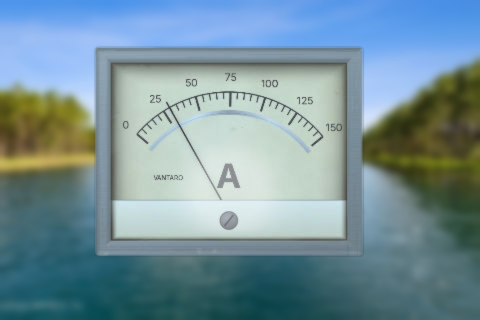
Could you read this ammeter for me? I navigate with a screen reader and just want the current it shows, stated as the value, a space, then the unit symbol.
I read 30 A
